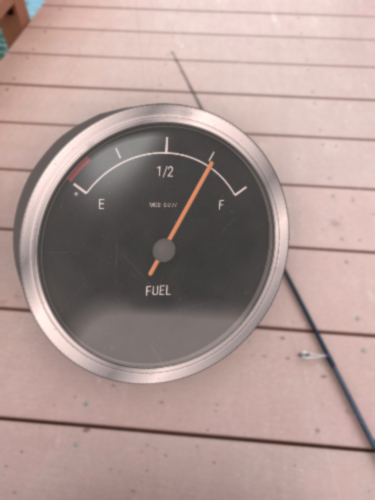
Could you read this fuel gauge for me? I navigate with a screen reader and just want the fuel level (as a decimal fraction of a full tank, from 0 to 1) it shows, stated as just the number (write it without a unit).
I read 0.75
